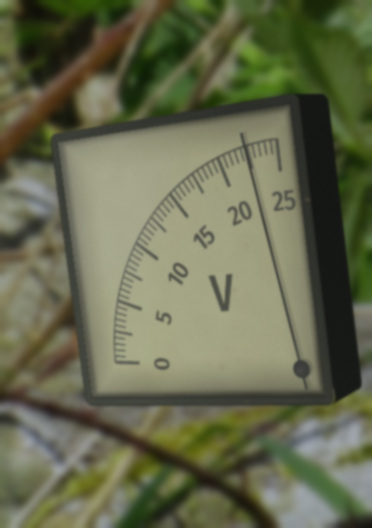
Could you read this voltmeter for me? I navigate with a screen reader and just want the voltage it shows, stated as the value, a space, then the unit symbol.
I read 22.5 V
